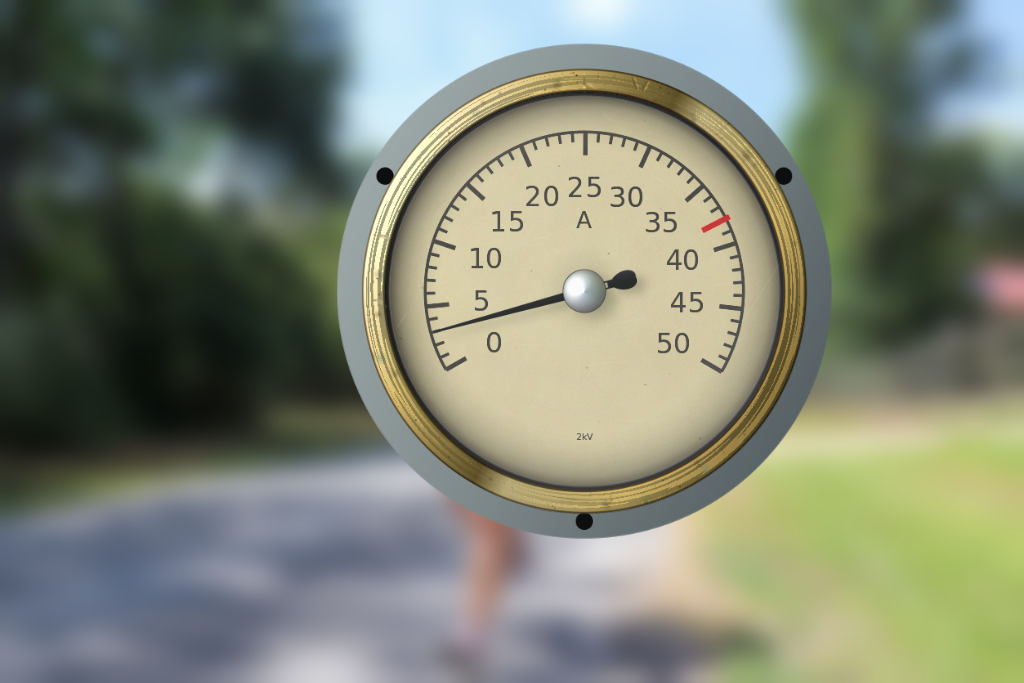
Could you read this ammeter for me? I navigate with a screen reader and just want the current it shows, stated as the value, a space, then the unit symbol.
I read 3 A
